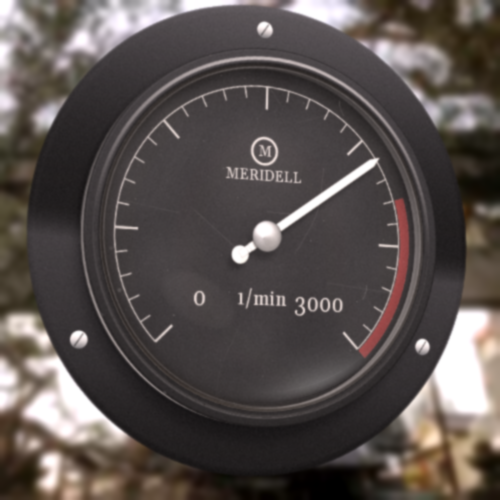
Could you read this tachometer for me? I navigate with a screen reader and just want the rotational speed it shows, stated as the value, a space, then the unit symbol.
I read 2100 rpm
